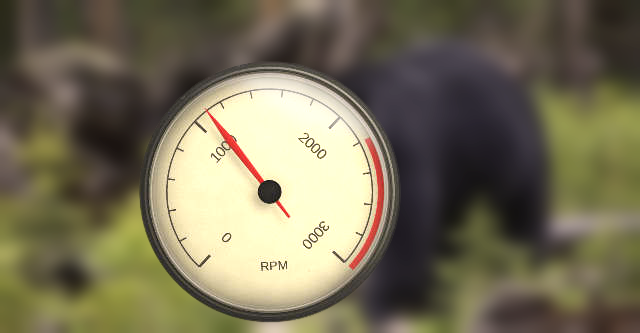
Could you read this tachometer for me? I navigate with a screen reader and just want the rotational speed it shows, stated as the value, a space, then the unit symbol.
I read 1100 rpm
